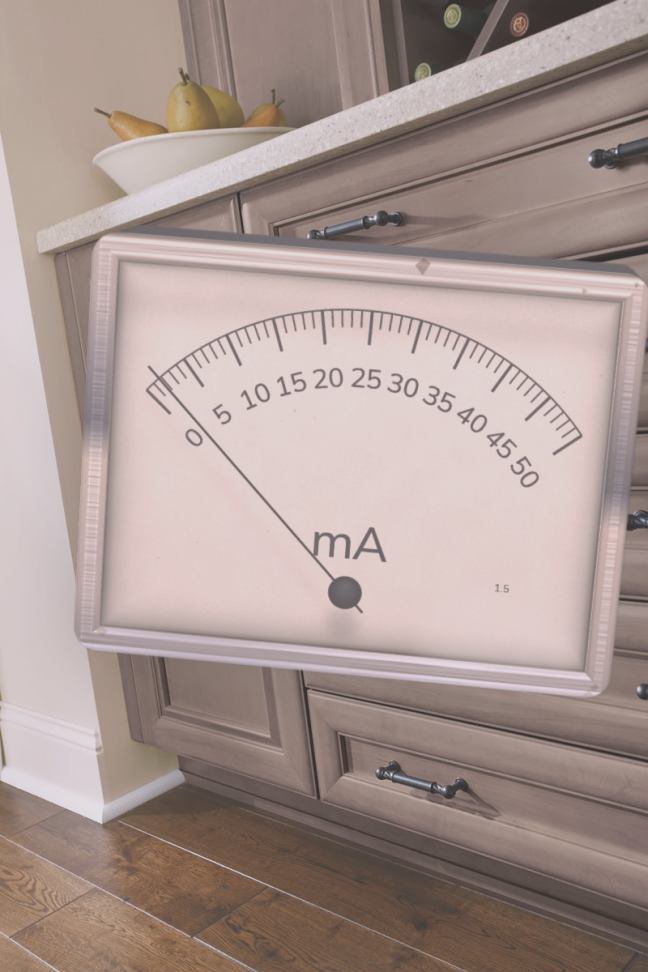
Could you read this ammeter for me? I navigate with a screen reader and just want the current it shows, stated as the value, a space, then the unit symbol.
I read 2 mA
